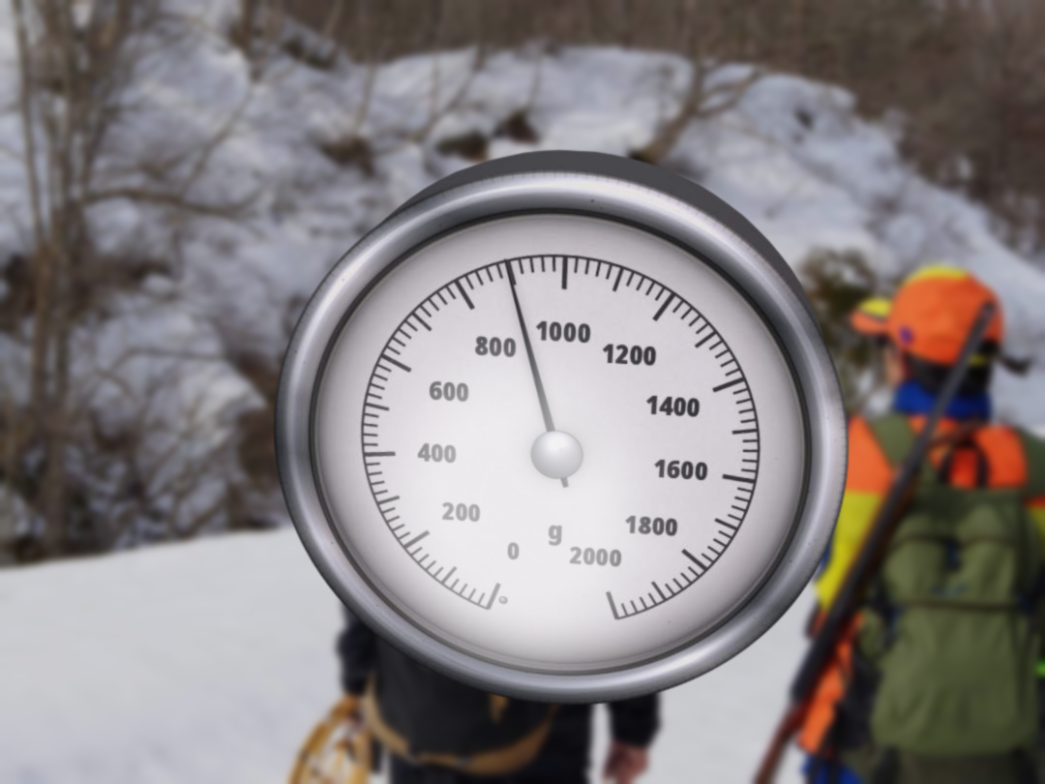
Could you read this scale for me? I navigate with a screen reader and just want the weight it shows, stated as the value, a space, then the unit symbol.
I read 900 g
